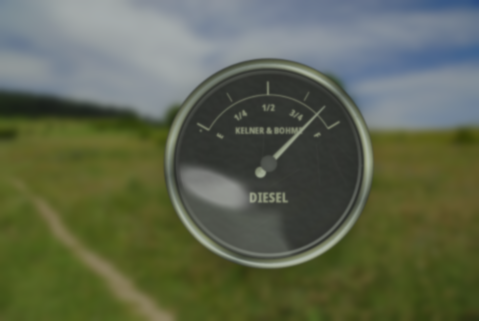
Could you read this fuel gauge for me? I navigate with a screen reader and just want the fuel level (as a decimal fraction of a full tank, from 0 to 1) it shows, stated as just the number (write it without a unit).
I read 0.875
